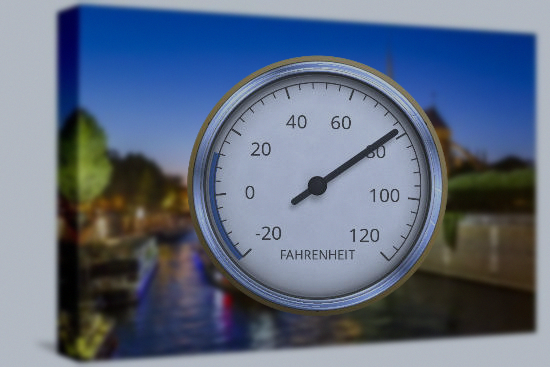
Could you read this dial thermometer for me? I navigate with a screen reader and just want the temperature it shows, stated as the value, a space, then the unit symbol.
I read 78 °F
